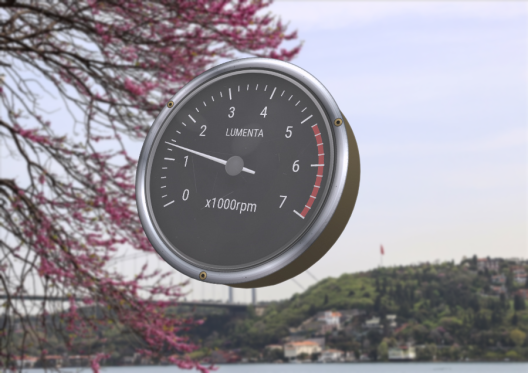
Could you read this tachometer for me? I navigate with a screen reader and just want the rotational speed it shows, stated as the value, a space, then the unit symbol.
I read 1300 rpm
